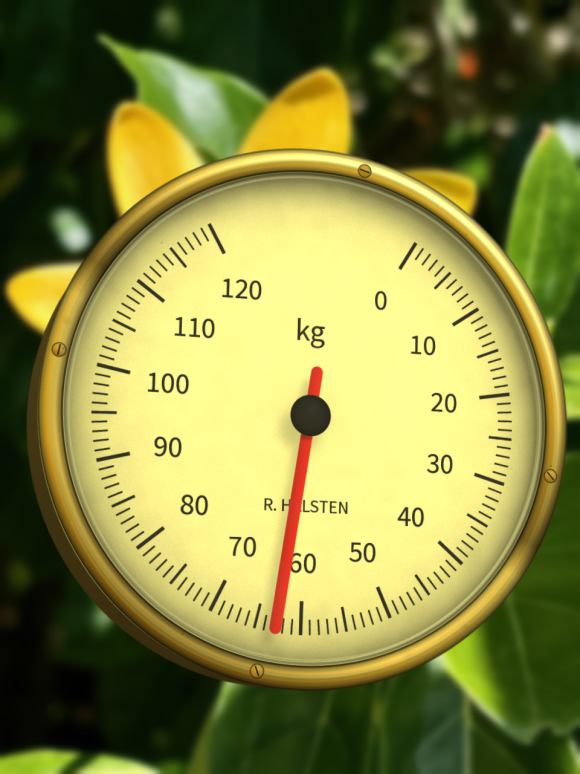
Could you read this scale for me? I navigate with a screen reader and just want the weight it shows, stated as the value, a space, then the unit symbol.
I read 63 kg
